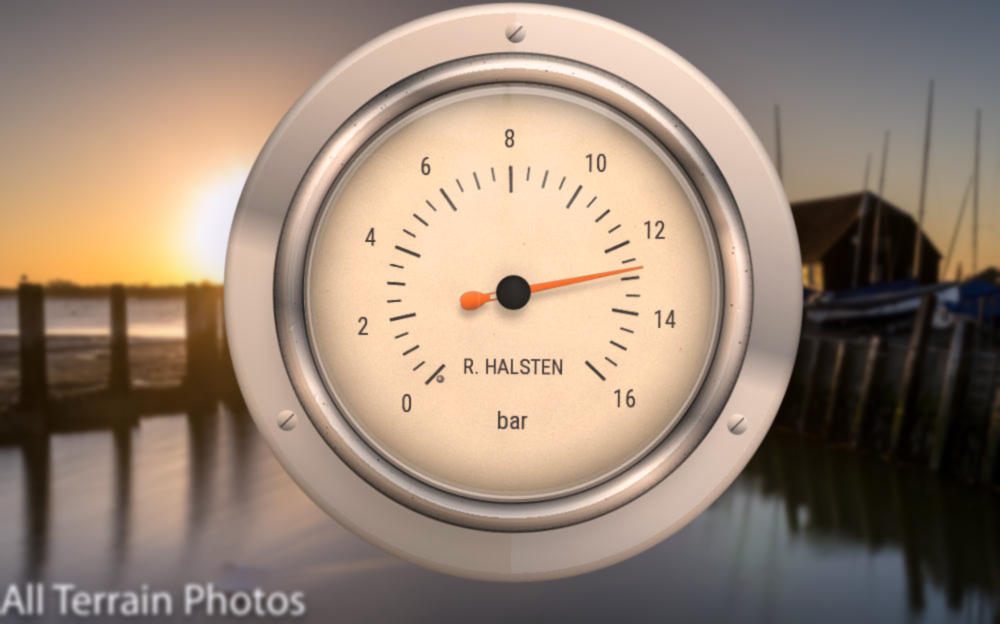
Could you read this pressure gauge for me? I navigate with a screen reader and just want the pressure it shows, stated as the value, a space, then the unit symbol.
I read 12.75 bar
